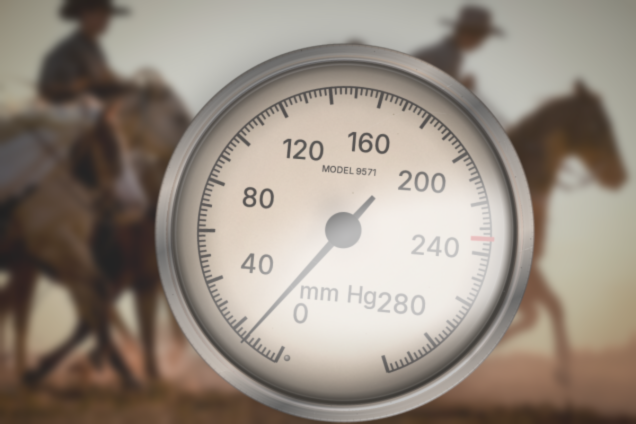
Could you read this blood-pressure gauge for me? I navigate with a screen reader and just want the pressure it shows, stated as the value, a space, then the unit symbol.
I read 14 mmHg
